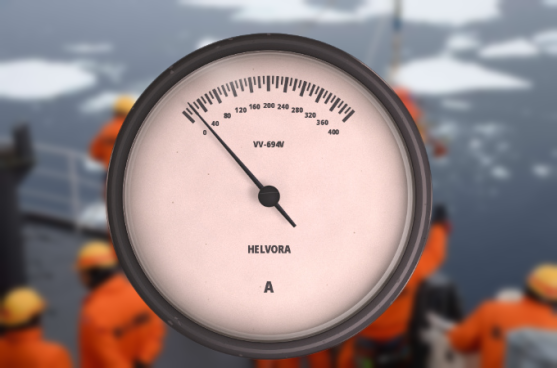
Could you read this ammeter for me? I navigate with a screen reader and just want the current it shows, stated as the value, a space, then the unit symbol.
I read 20 A
